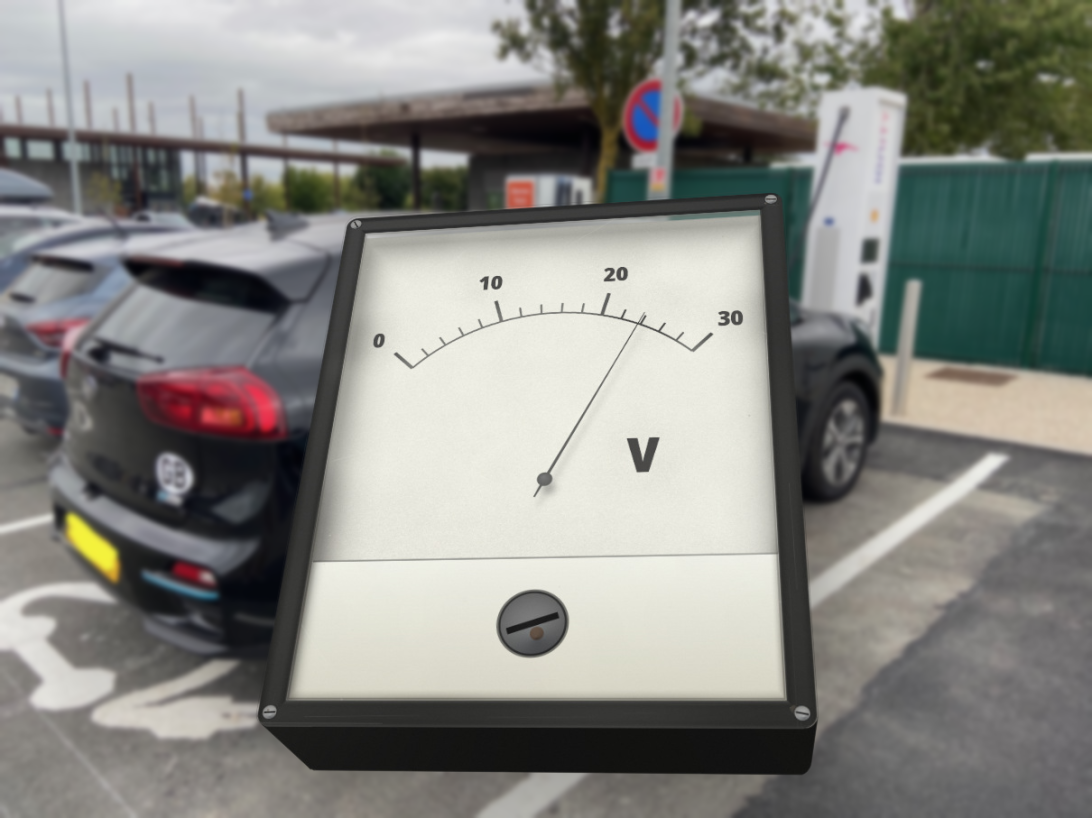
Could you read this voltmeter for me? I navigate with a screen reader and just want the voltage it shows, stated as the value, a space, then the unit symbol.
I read 24 V
